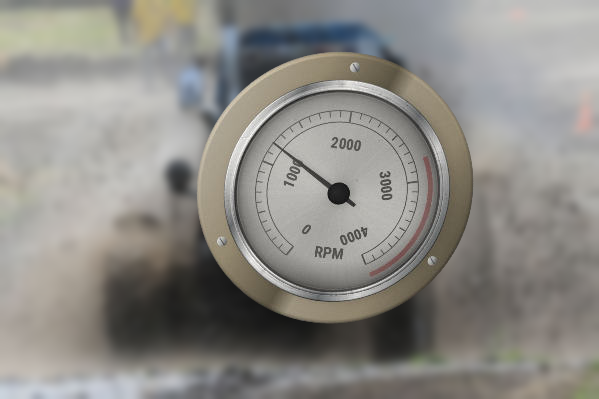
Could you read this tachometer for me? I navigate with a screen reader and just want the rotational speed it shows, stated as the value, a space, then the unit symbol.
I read 1200 rpm
